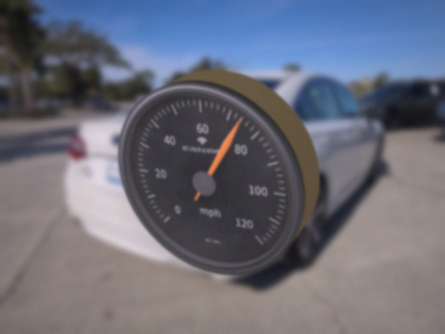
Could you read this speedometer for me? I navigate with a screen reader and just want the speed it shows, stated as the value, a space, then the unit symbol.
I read 74 mph
